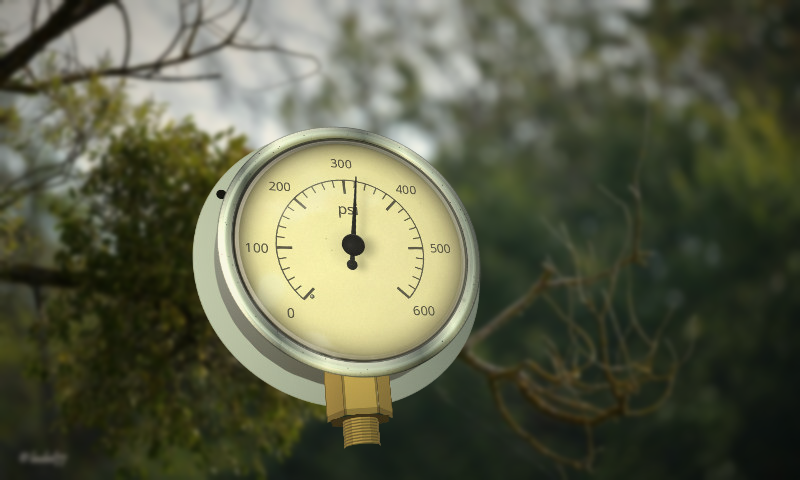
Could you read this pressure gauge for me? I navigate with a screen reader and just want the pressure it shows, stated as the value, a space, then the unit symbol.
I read 320 psi
